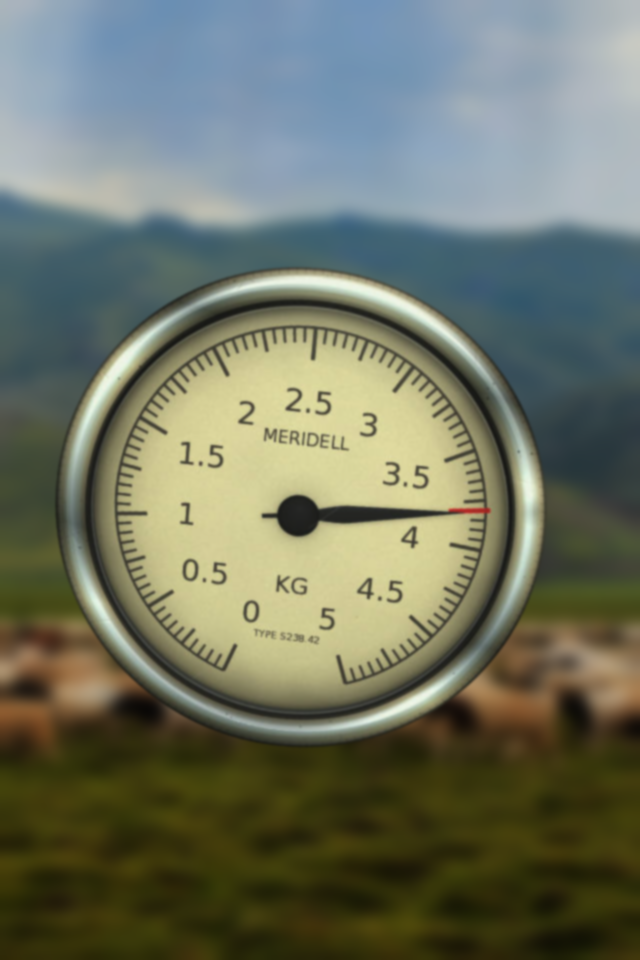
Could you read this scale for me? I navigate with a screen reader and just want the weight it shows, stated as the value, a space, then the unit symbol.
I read 3.8 kg
